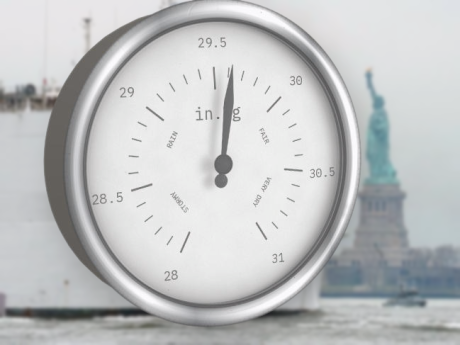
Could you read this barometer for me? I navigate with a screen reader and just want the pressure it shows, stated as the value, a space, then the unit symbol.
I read 29.6 inHg
